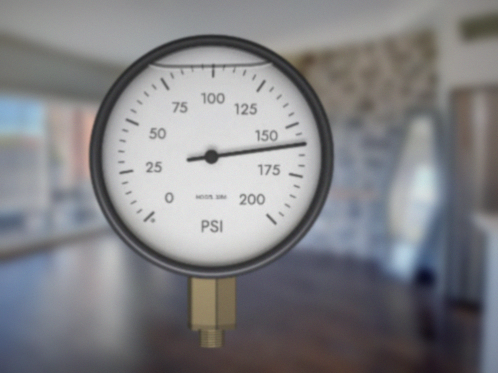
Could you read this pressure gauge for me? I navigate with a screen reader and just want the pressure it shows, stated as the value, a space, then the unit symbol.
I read 160 psi
